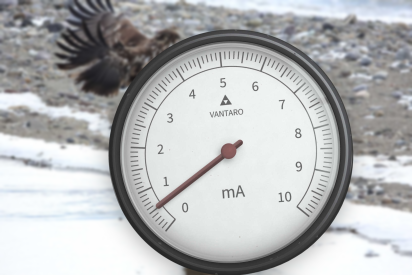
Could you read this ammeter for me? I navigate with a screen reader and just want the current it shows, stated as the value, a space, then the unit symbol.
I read 0.5 mA
